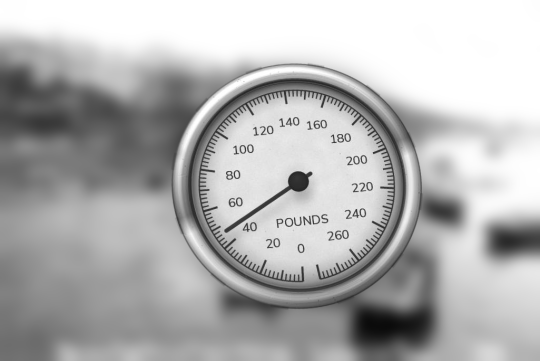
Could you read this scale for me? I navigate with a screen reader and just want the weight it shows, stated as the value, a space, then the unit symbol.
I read 46 lb
